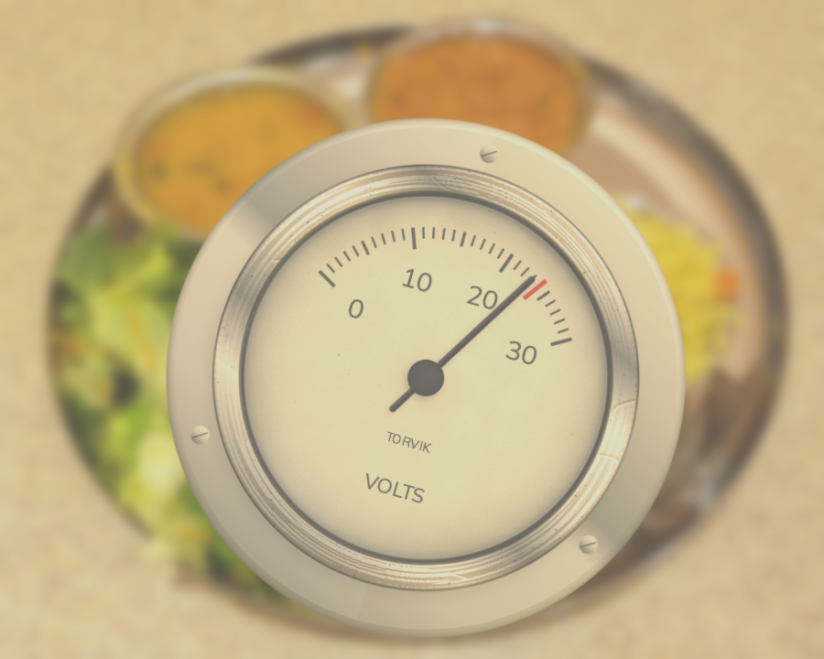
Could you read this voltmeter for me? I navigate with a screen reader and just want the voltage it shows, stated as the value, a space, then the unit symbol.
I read 23 V
